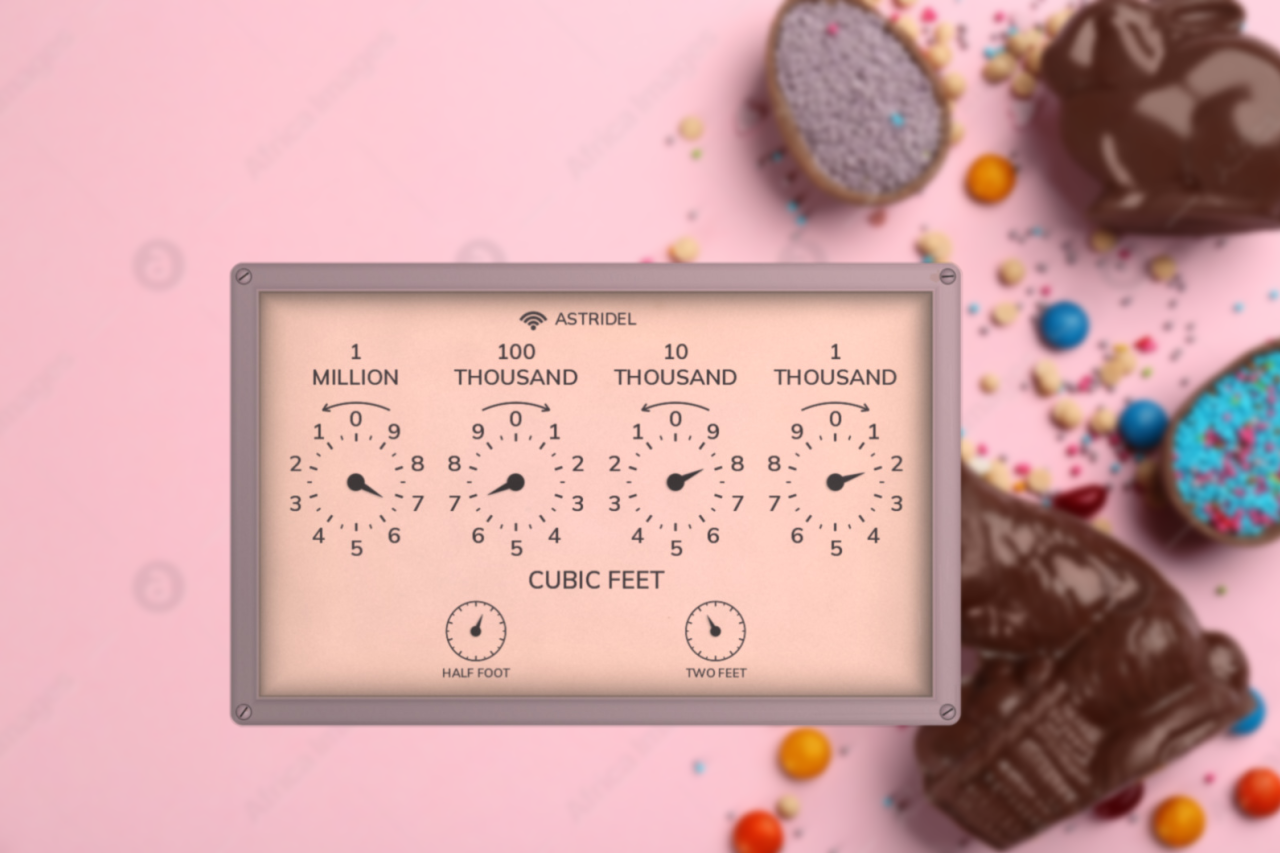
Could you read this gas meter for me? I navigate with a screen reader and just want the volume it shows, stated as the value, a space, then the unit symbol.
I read 668200 ft³
